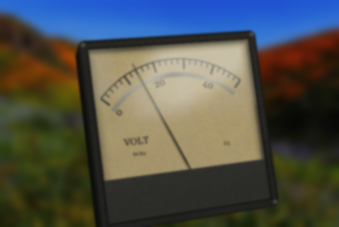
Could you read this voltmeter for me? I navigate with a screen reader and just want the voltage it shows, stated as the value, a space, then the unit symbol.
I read 14 V
